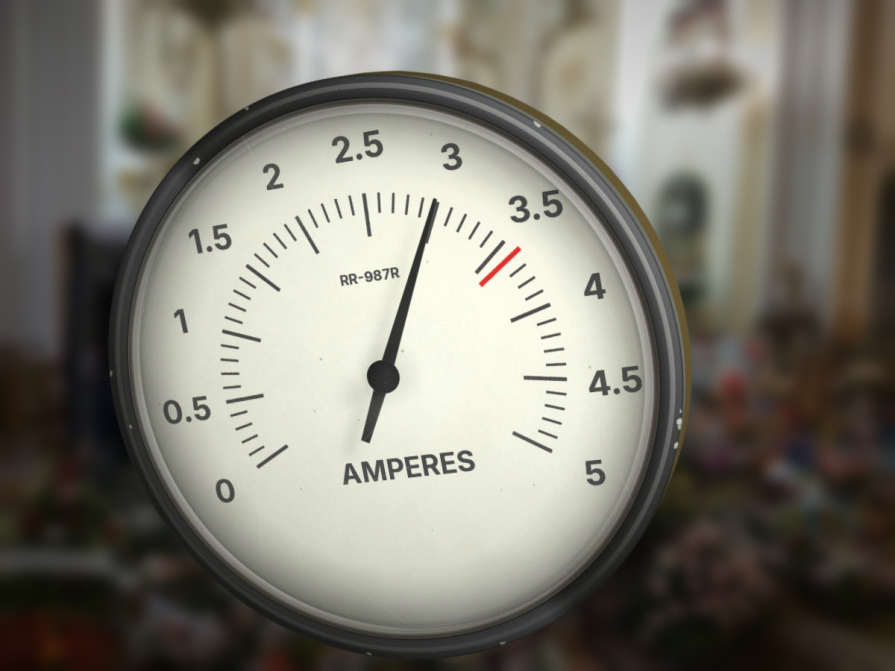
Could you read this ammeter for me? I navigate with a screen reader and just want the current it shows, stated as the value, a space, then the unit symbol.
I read 3 A
